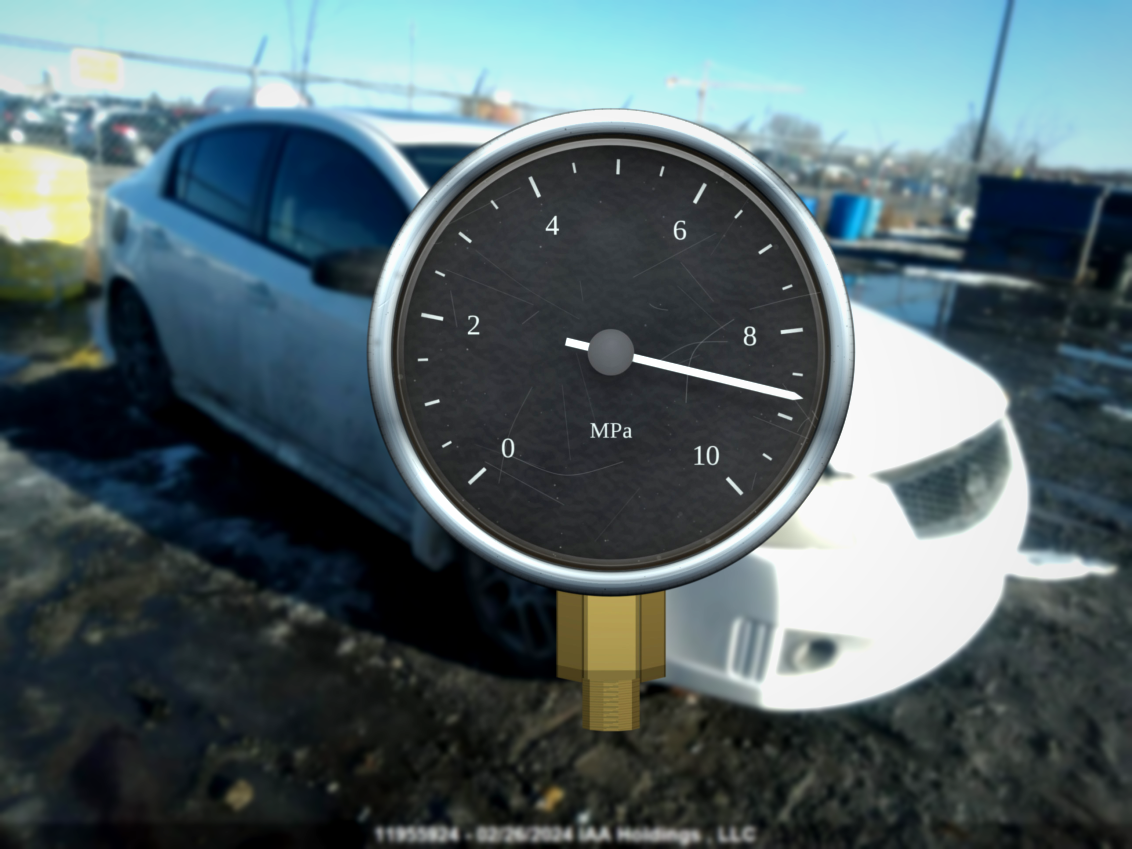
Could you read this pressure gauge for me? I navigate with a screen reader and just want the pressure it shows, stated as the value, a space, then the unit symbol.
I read 8.75 MPa
